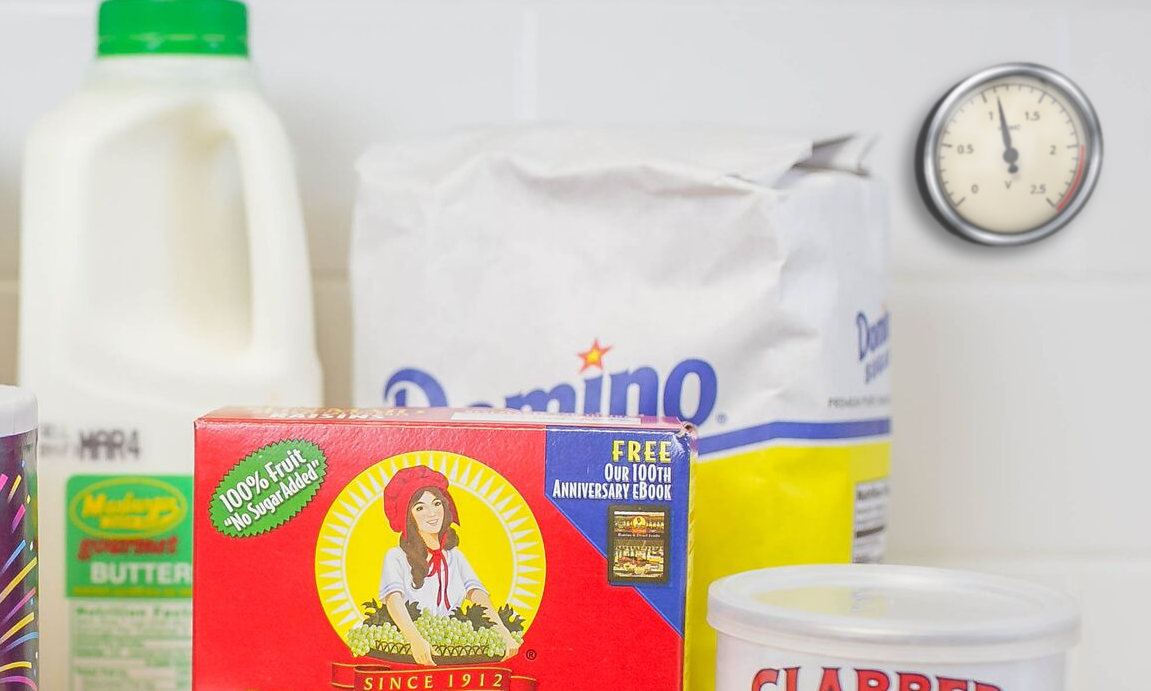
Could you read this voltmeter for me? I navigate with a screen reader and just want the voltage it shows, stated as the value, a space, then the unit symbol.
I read 1.1 V
